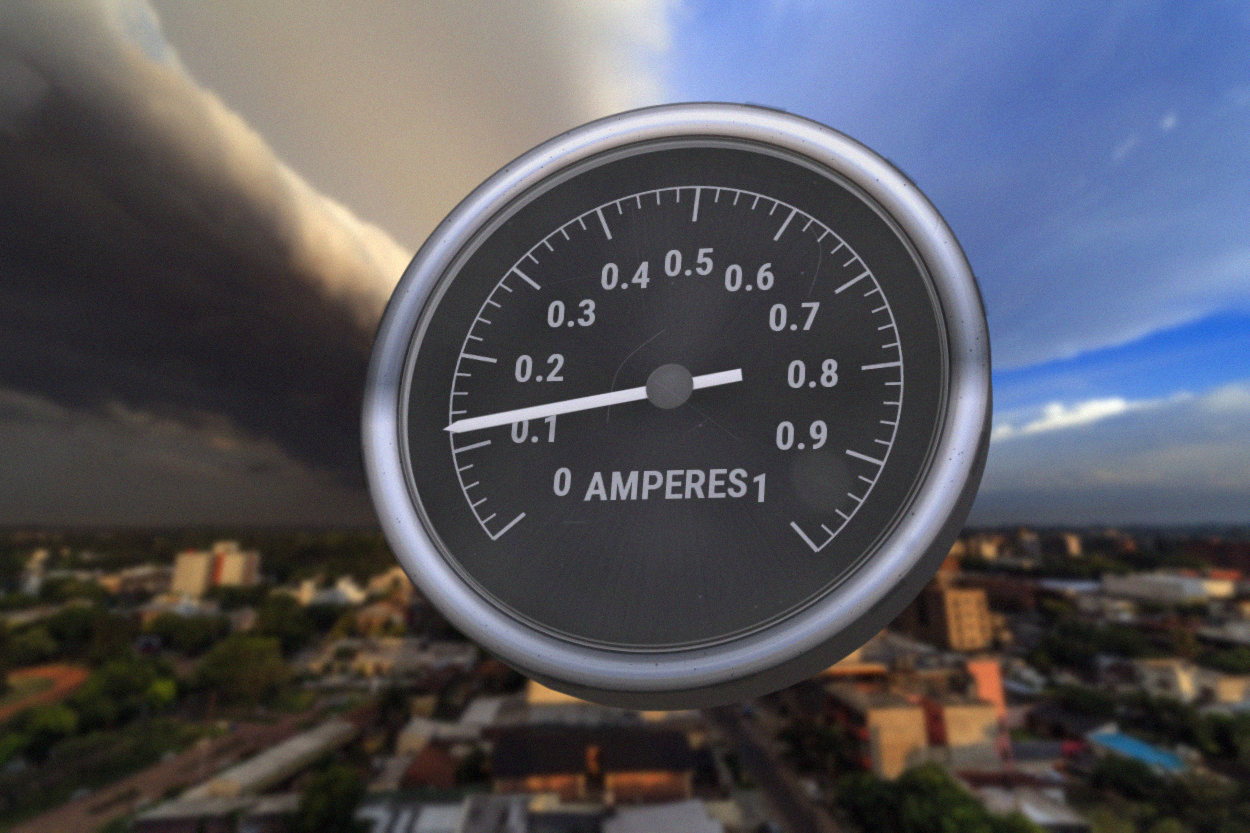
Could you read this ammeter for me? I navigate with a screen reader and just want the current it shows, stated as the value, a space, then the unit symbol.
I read 0.12 A
